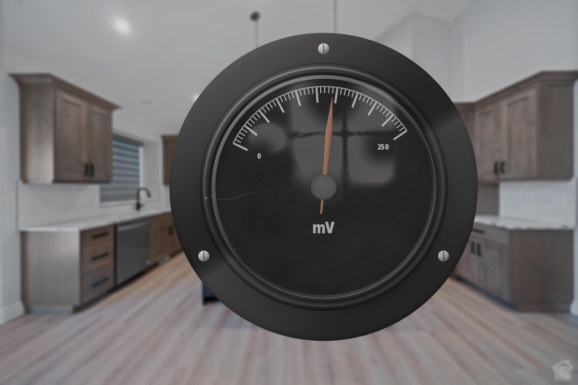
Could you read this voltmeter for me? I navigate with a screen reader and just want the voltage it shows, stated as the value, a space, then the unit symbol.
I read 145 mV
